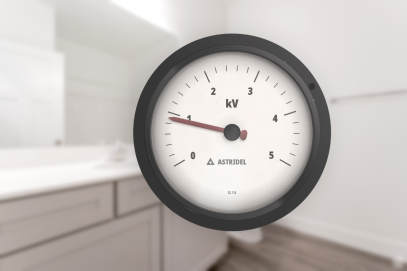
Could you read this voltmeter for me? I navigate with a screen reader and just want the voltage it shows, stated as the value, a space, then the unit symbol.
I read 0.9 kV
